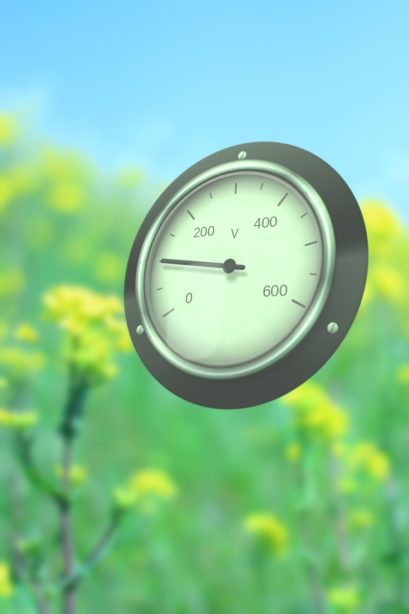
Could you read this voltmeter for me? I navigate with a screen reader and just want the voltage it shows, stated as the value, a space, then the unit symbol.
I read 100 V
